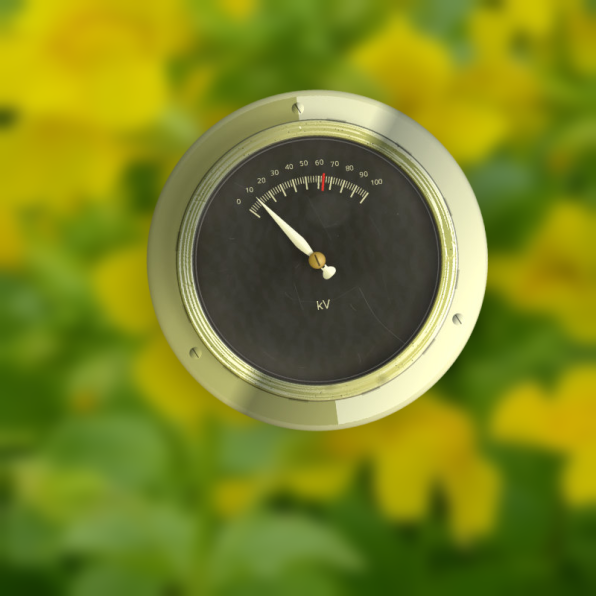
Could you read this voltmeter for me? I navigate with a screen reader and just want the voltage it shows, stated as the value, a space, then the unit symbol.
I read 10 kV
